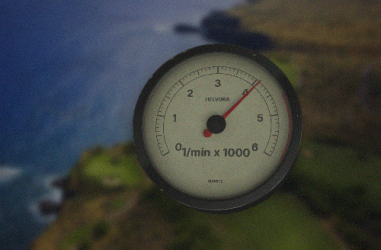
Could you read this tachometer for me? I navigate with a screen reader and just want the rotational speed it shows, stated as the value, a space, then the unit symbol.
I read 4100 rpm
